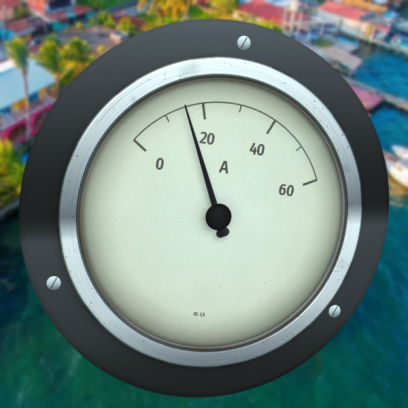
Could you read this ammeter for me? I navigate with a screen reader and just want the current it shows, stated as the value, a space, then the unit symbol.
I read 15 A
